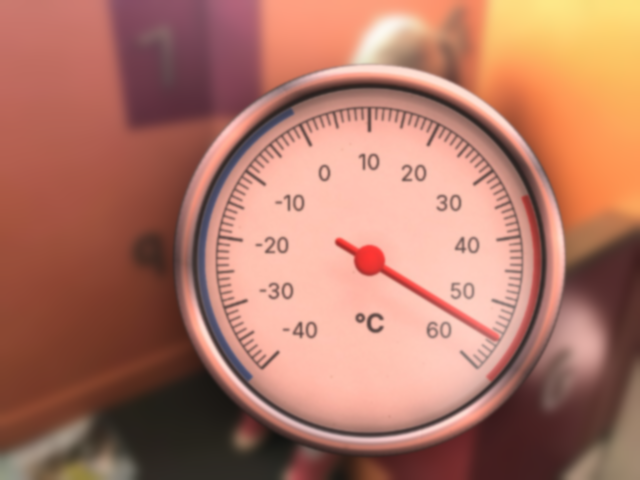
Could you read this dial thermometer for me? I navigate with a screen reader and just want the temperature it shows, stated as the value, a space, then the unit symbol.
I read 55 °C
